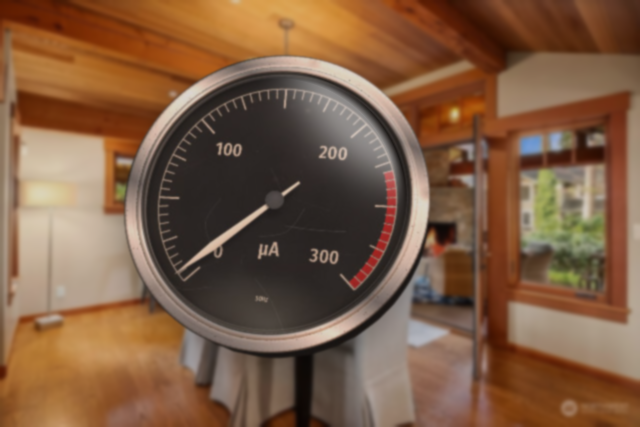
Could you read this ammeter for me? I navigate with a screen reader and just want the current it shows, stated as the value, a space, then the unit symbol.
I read 5 µA
